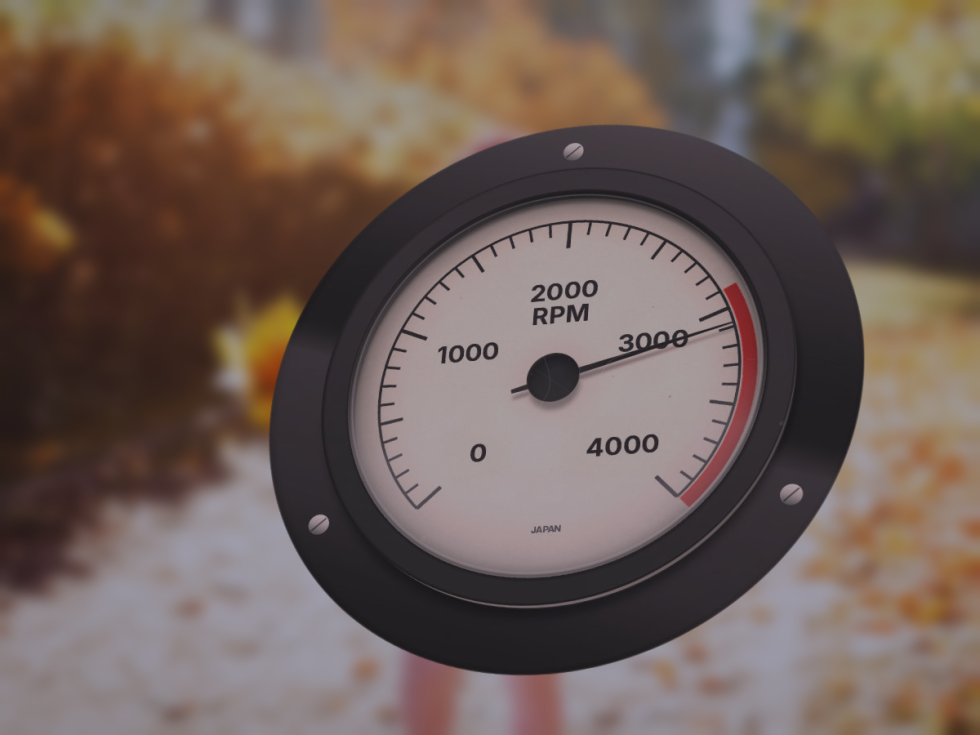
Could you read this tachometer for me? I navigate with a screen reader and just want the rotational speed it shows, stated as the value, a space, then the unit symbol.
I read 3100 rpm
